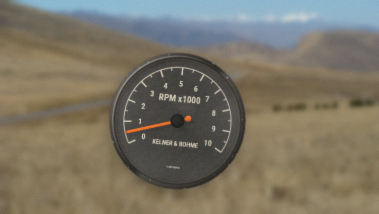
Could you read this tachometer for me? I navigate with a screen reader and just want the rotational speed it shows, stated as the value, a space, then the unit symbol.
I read 500 rpm
